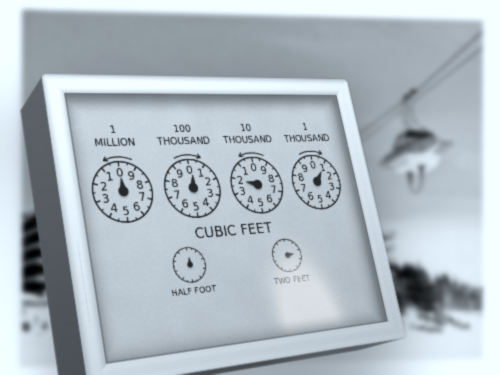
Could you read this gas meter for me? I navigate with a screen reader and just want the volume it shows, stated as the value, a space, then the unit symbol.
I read 2100 ft³
